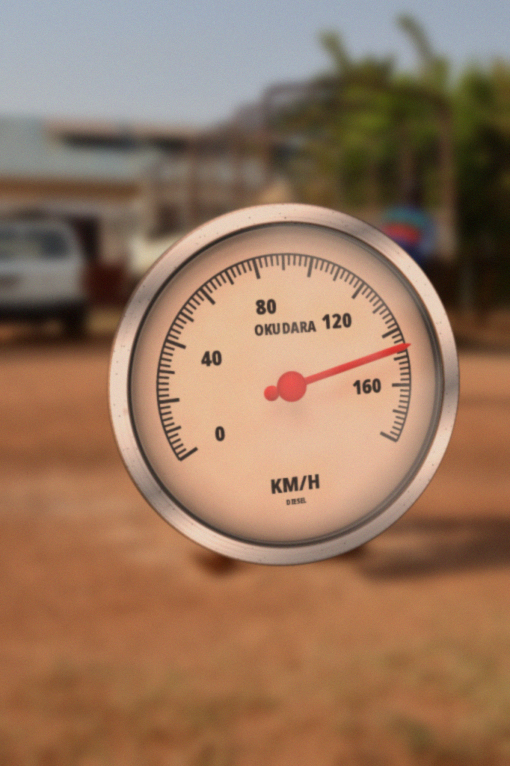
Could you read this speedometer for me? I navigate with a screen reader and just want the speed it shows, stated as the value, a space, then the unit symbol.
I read 146 km/h
